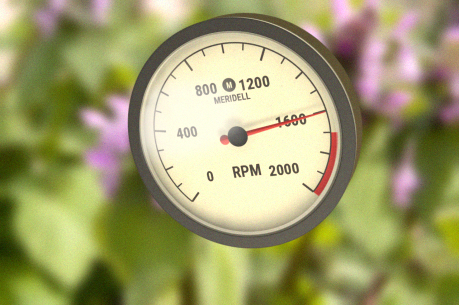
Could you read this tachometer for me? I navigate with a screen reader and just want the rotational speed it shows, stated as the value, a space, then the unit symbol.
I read 1600 rpm
